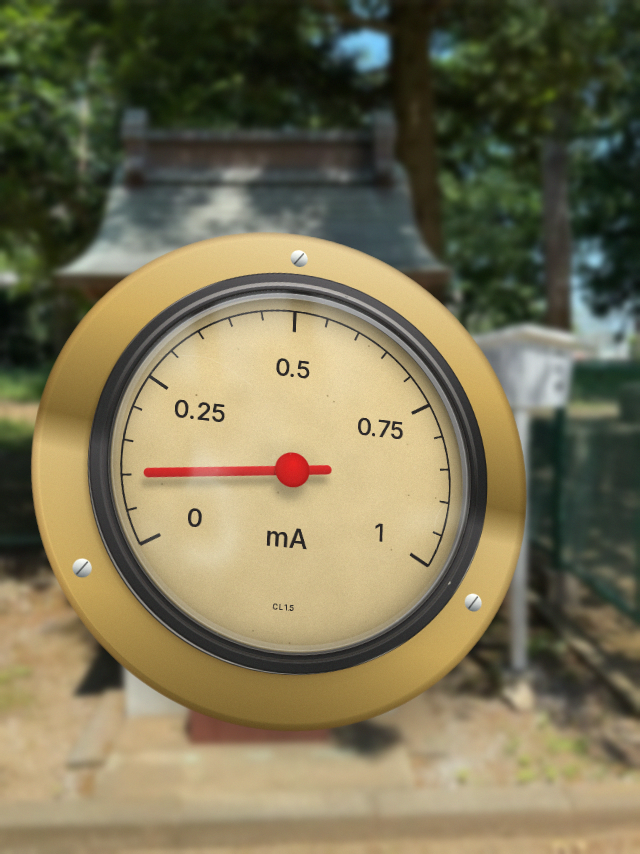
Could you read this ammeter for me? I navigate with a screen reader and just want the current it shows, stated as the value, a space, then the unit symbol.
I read 0.1 mA
